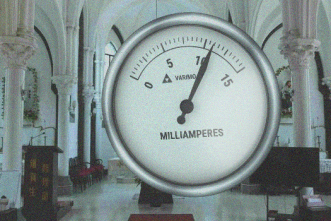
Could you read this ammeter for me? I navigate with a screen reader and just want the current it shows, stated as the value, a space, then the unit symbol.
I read 11 mA
